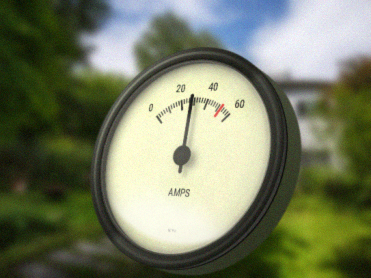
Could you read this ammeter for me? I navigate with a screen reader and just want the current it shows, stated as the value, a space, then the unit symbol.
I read 30 A
